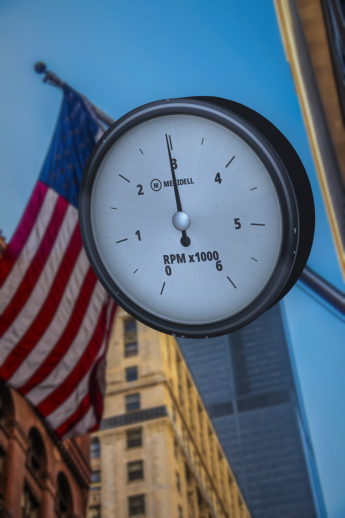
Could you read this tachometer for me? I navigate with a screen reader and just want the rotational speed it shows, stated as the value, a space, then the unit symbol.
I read 3000 rpm
